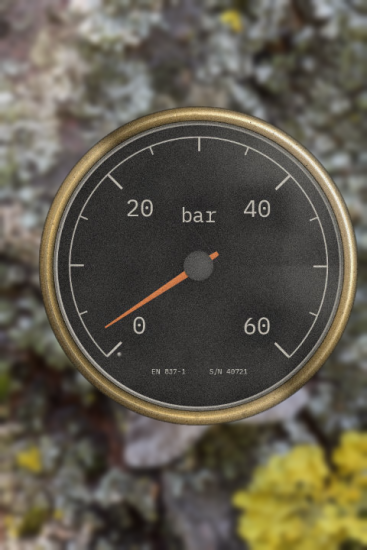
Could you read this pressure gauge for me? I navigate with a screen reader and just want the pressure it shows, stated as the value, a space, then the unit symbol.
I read 2.5 bar
